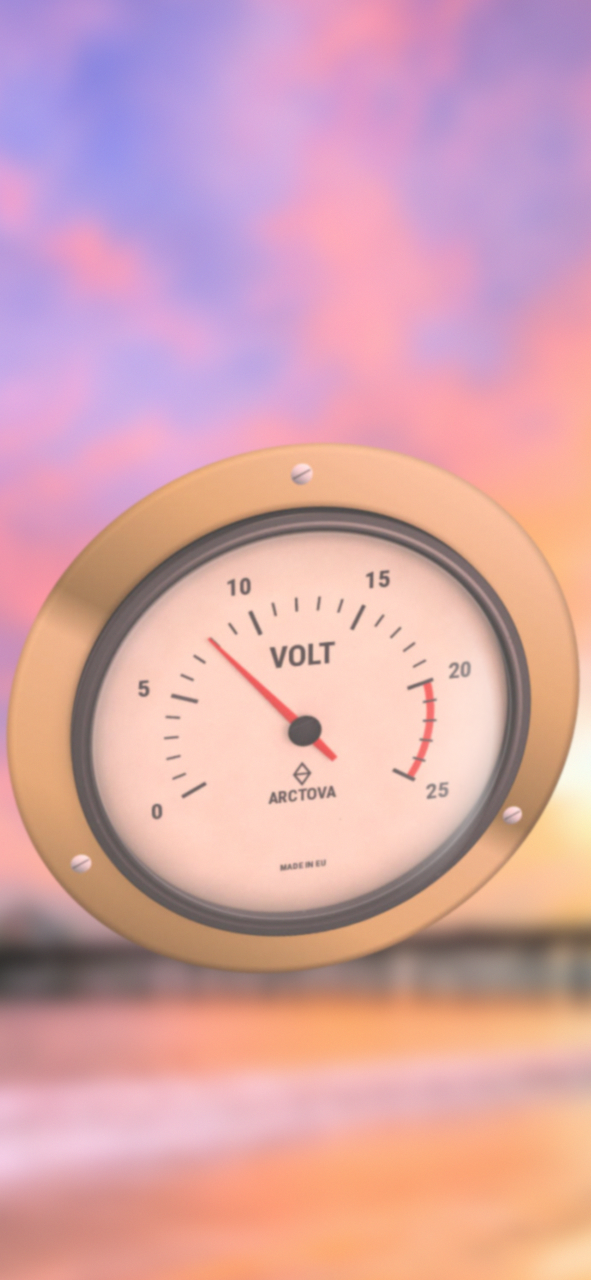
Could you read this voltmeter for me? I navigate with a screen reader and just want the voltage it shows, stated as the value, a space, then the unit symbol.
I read 8 V
